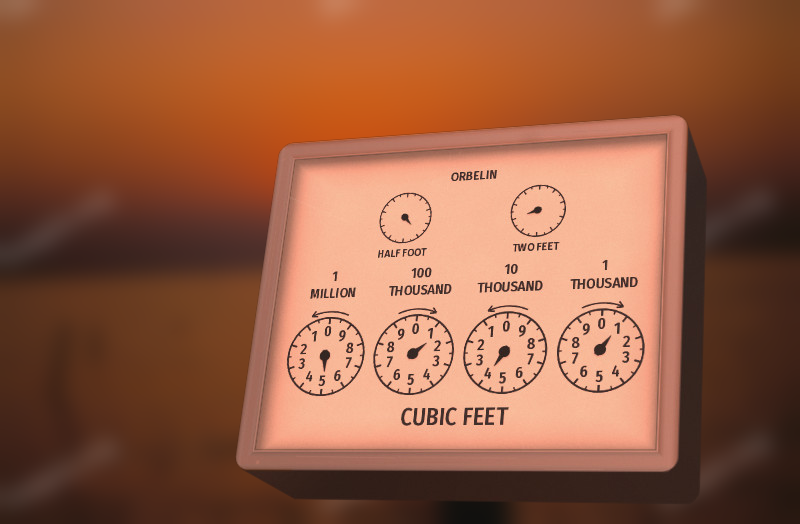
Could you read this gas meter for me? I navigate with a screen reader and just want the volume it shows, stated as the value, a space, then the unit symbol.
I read 514100 ft³
